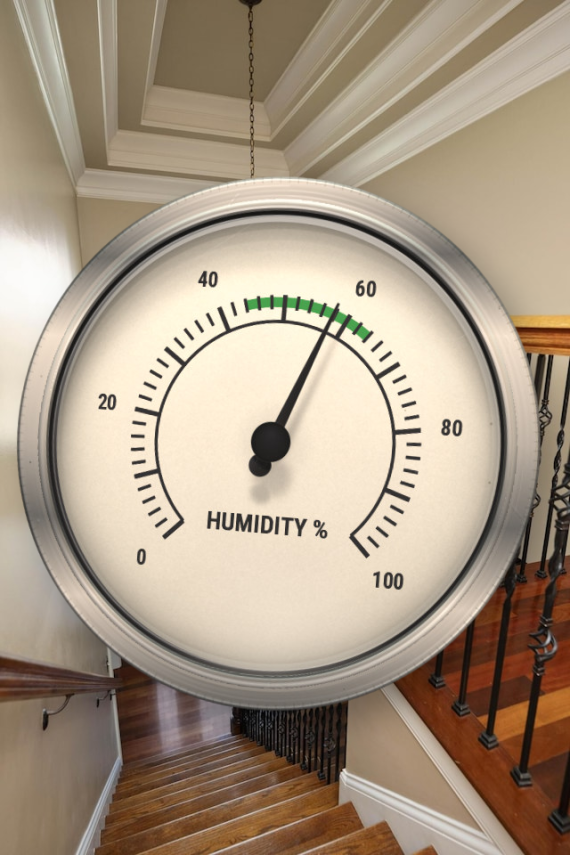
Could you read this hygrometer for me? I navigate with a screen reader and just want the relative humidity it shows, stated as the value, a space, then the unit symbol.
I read 58 %
